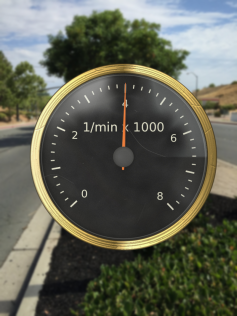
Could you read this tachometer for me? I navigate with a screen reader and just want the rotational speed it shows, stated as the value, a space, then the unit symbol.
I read 4000 rpm
